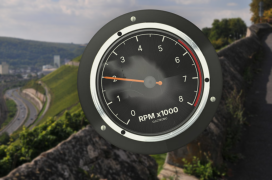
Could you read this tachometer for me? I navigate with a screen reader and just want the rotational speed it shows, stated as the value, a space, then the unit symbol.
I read 2000 rpm
